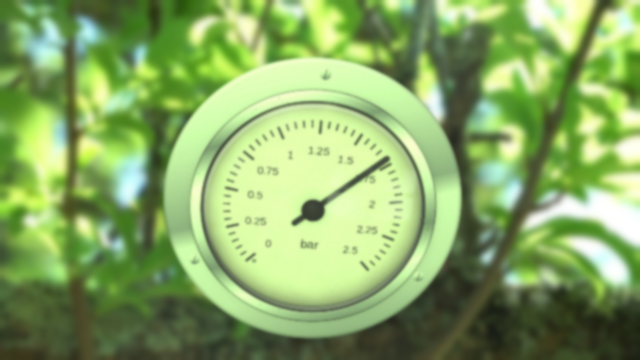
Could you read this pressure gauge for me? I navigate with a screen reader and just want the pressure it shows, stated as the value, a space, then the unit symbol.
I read 1.7 bar
